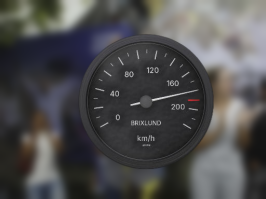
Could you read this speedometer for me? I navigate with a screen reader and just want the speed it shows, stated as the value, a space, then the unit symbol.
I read 180 km/h
